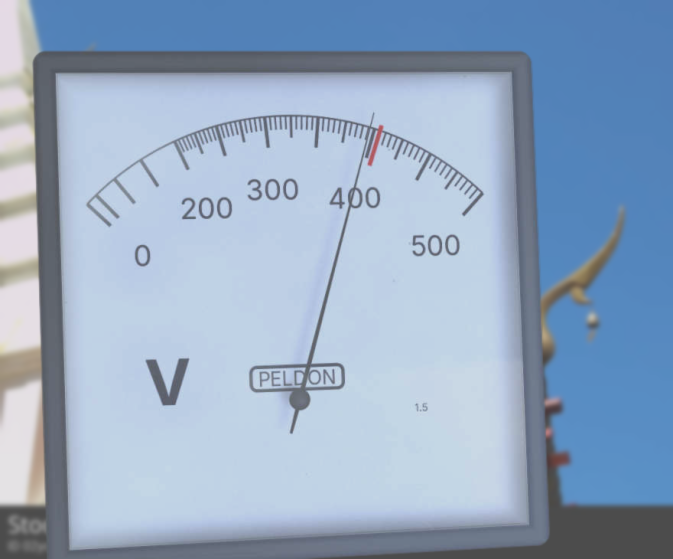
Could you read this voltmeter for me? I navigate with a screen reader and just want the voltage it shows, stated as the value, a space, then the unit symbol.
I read 395 V
